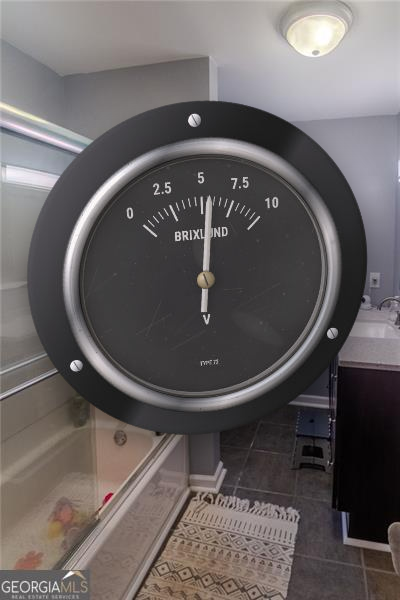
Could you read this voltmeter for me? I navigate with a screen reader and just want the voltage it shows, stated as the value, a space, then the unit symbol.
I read 5.5 V
